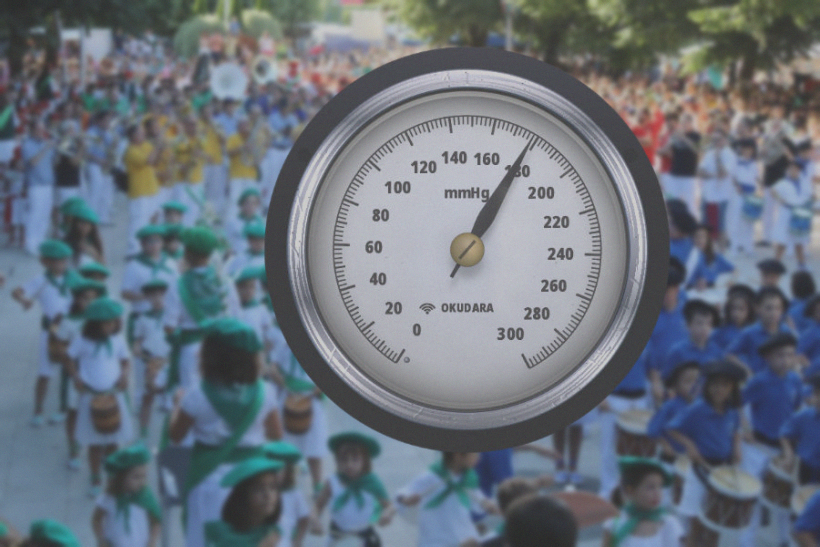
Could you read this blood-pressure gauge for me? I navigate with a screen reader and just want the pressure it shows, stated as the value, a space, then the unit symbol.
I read 178 mmHg
